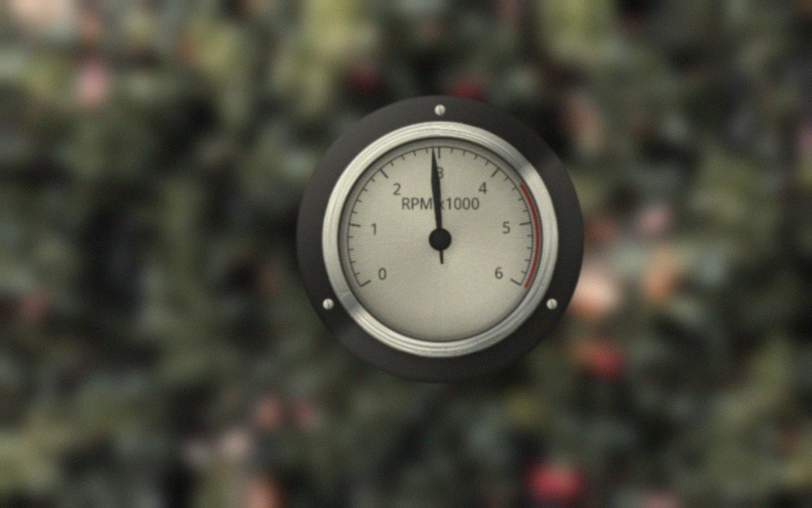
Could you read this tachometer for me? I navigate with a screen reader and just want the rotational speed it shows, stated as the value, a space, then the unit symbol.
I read 2900 rpm
